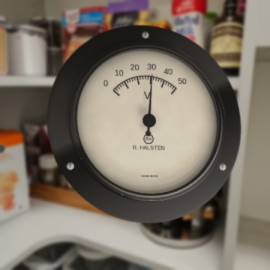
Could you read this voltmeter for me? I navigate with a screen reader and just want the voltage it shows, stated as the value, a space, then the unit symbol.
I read 30 V
